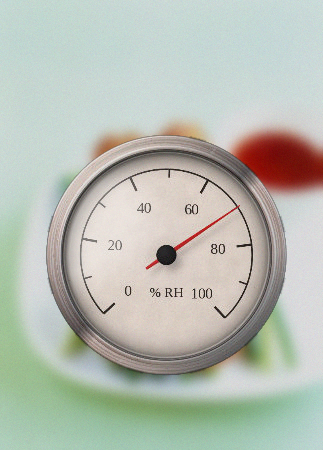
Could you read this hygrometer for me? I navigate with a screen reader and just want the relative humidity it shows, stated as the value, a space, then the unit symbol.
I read 70 %
